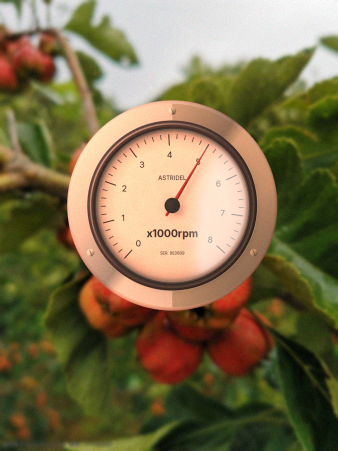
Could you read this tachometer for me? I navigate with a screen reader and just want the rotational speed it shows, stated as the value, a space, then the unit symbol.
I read 5000 rpm
